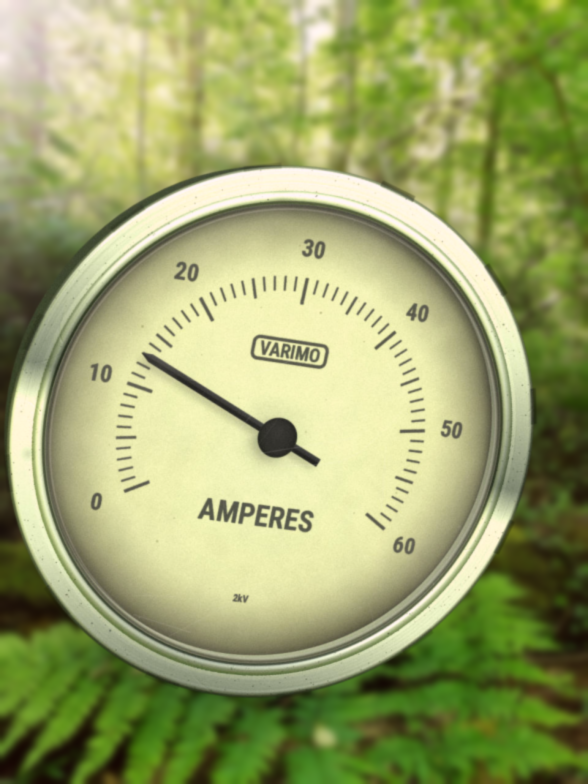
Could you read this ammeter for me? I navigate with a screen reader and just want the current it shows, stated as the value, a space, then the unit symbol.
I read 13 A
